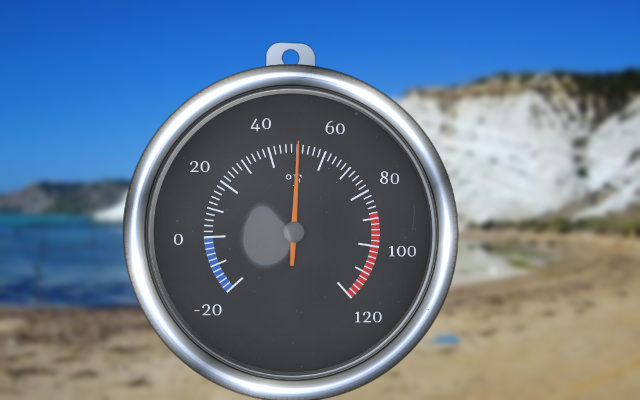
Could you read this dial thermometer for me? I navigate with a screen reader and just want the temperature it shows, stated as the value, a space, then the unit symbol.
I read 50 °F
